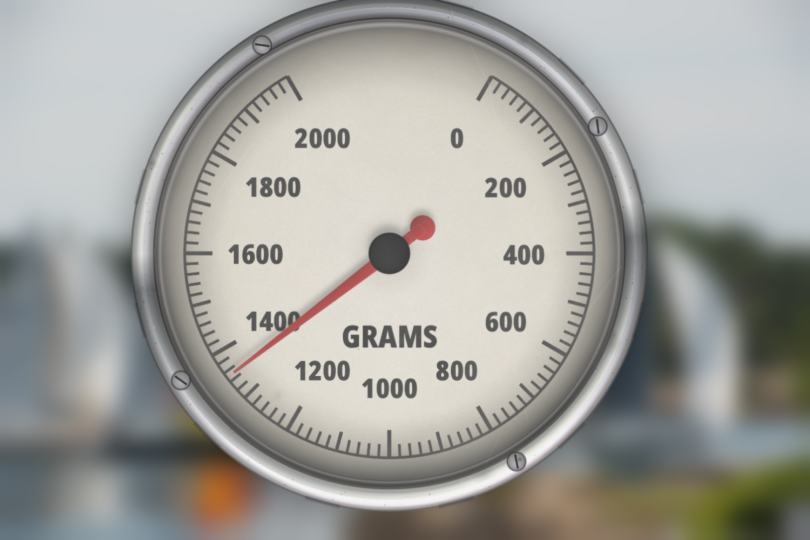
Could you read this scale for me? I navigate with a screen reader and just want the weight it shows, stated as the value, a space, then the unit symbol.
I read 1350 g
